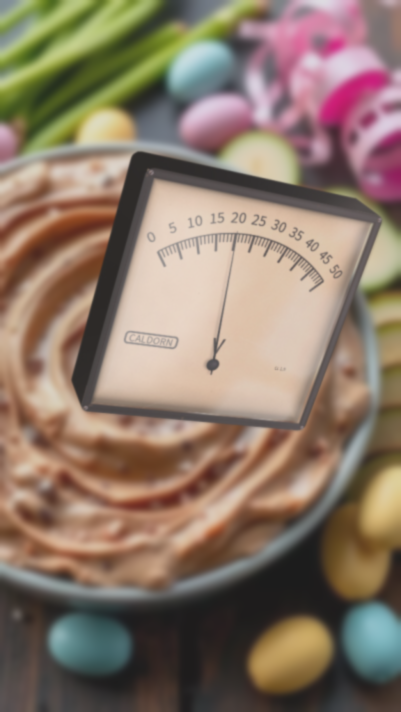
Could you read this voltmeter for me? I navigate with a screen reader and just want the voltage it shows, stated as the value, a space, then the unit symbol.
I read 20 V
